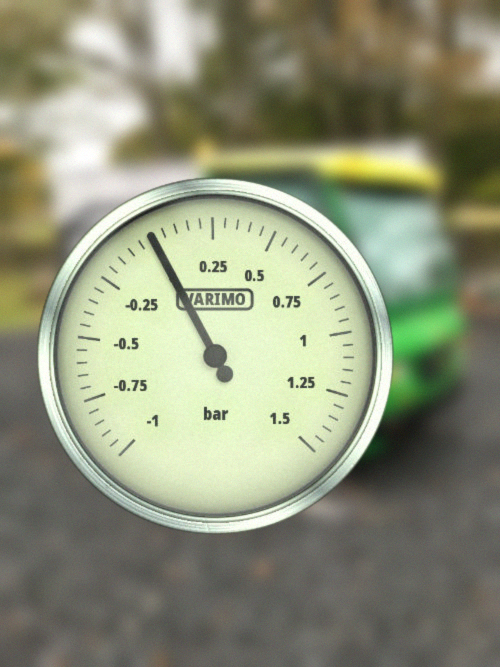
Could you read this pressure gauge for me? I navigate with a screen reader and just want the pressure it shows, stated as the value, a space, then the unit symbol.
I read 0 bar
